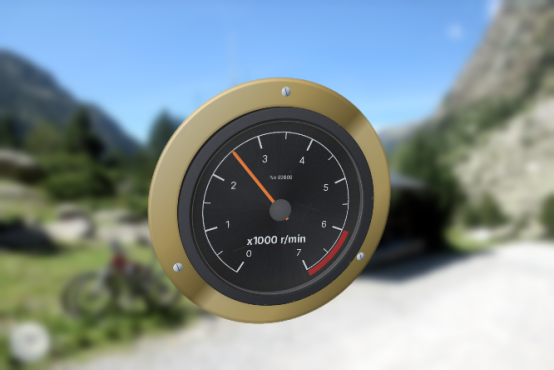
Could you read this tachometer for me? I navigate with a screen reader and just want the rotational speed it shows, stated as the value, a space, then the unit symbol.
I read 2500 rpm
